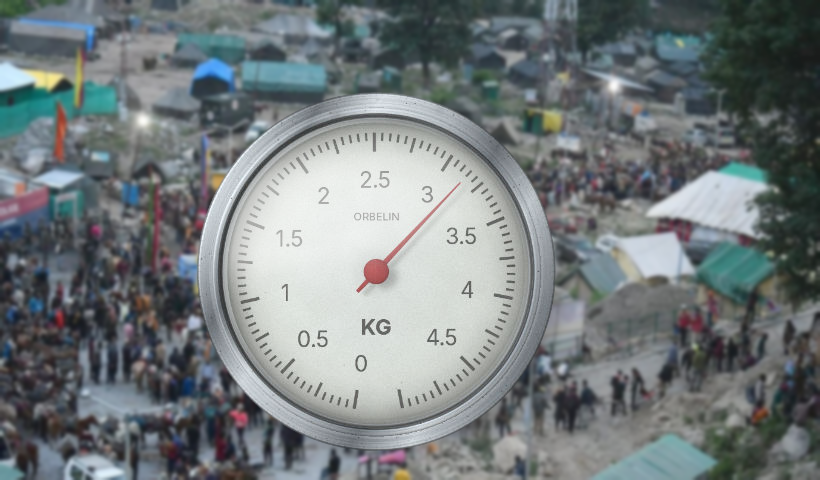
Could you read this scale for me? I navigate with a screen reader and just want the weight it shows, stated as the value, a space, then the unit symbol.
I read 3.15 kg
